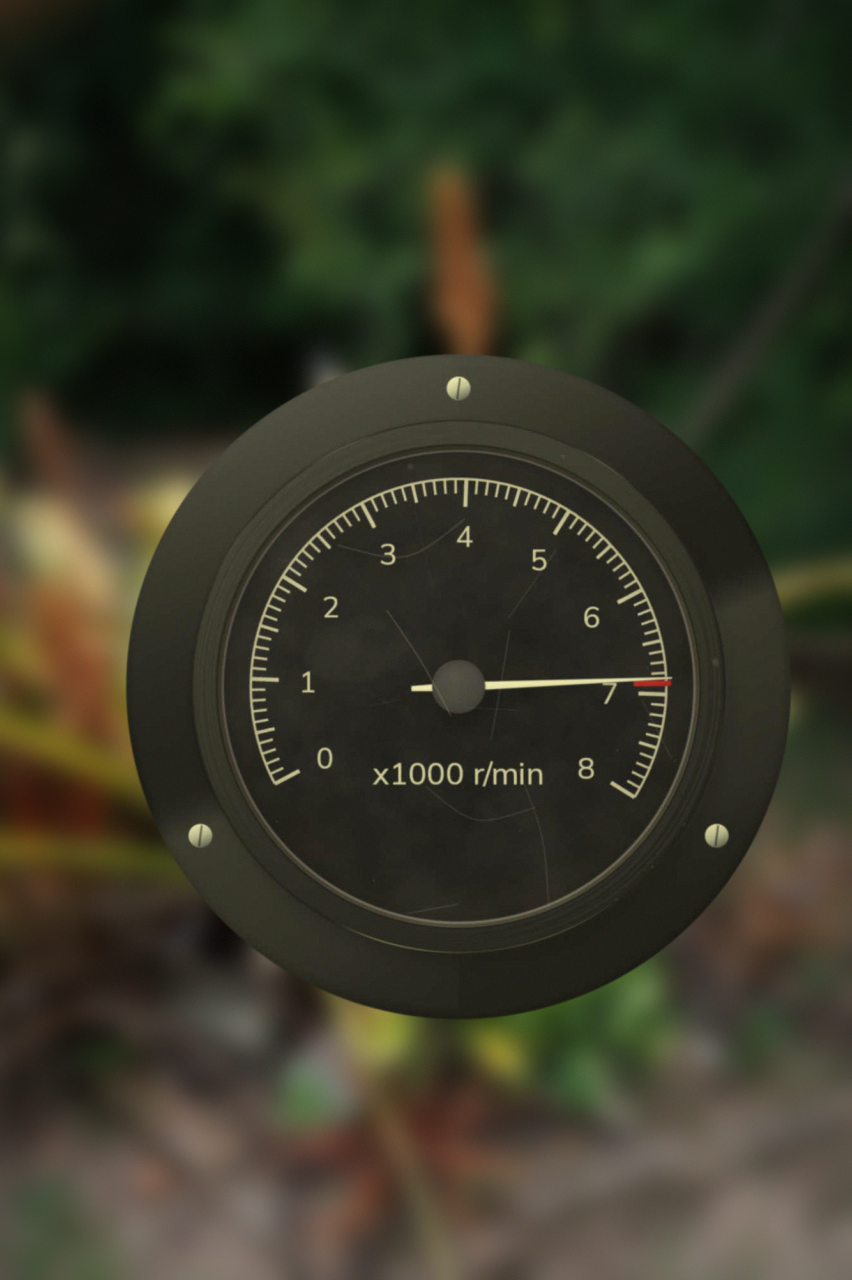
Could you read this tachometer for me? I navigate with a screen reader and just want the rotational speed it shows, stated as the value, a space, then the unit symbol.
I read 6850 rpm
